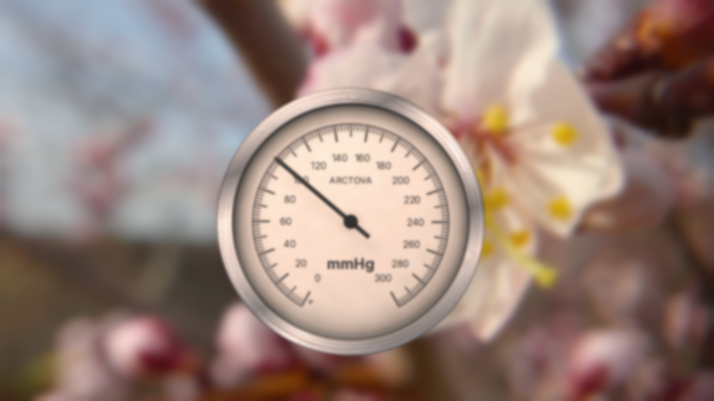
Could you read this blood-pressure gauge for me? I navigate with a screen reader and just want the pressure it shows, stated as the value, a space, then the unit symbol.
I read 100 mmHg
